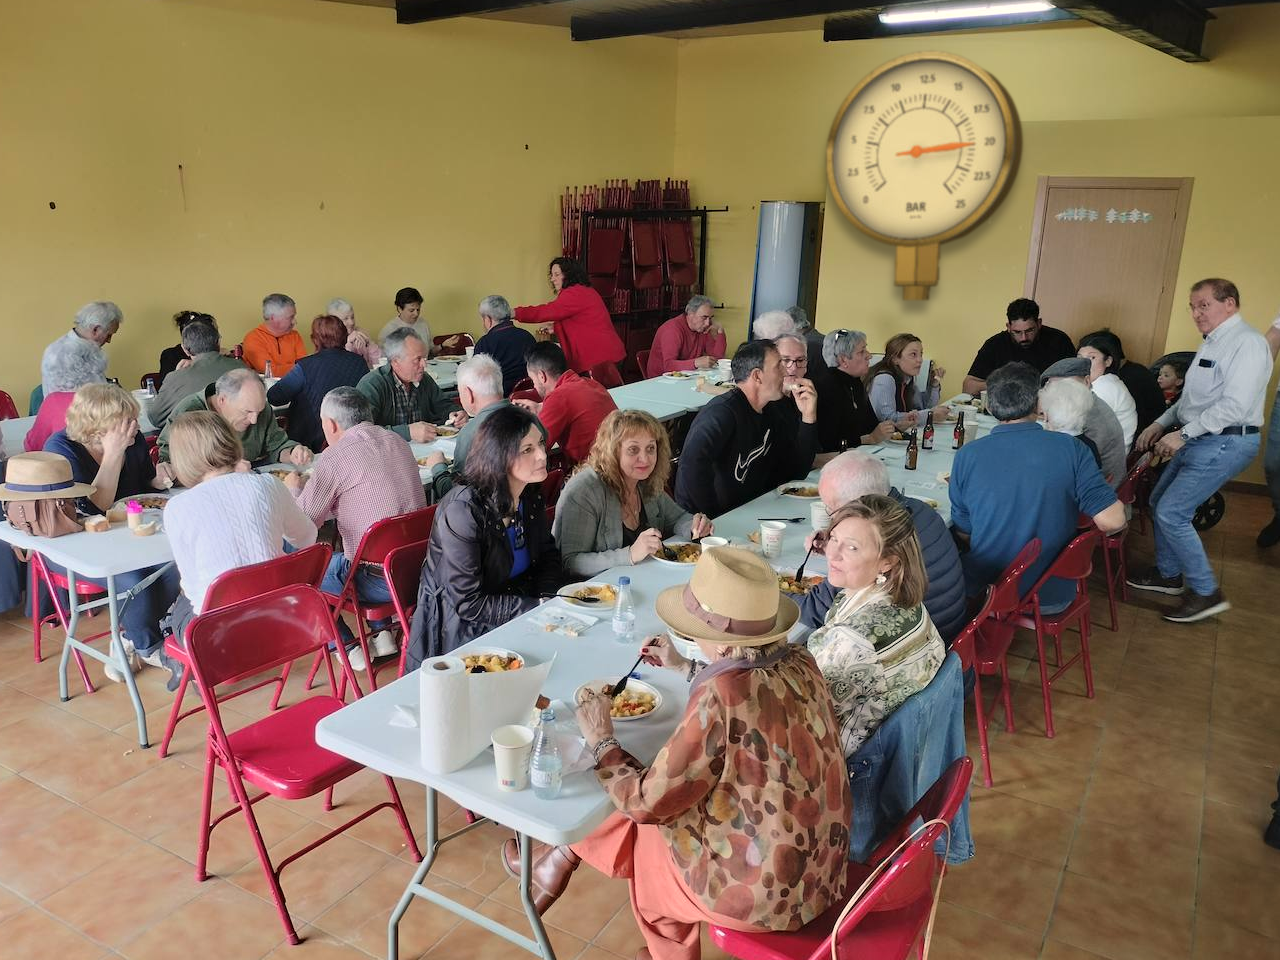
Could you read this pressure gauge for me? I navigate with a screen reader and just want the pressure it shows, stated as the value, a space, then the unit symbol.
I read 20 bar
